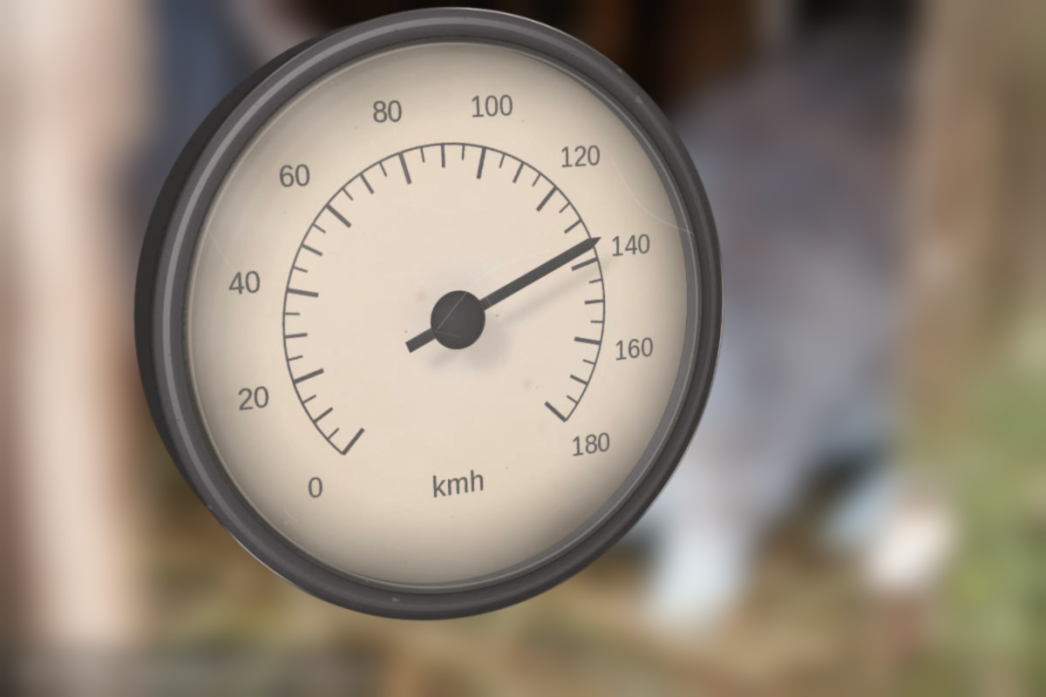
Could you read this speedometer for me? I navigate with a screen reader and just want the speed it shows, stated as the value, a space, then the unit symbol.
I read 135 km/h
